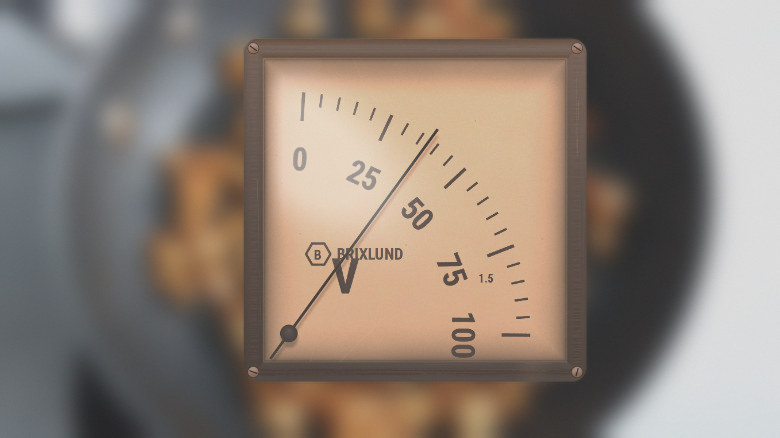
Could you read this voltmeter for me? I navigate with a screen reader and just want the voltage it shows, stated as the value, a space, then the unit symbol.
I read 37.5 V
